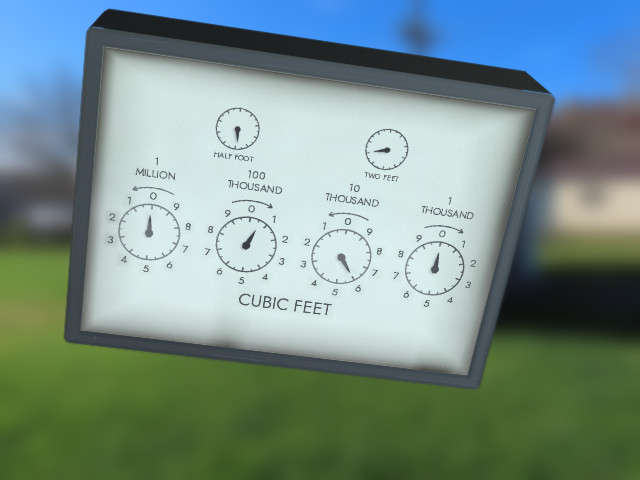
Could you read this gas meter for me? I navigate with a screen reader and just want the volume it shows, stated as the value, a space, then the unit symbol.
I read 6000 ft³
